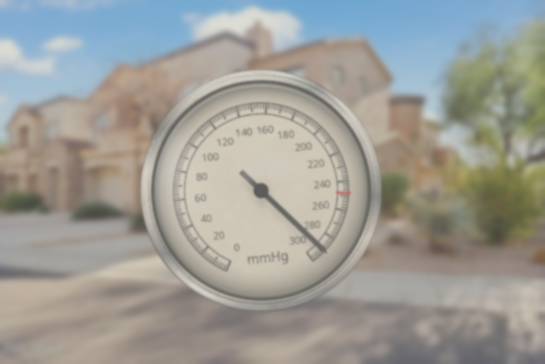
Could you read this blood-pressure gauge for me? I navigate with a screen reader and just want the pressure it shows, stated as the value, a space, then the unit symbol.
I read 290 mmHg
